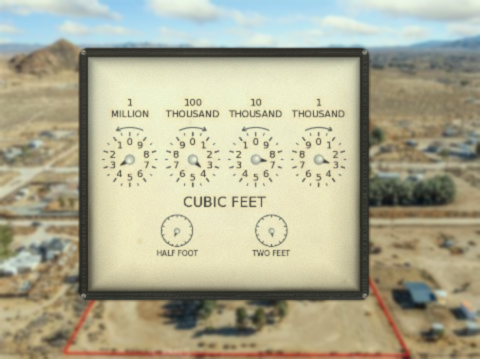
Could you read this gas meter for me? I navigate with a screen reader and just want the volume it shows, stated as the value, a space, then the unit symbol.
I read 337300 ft³
